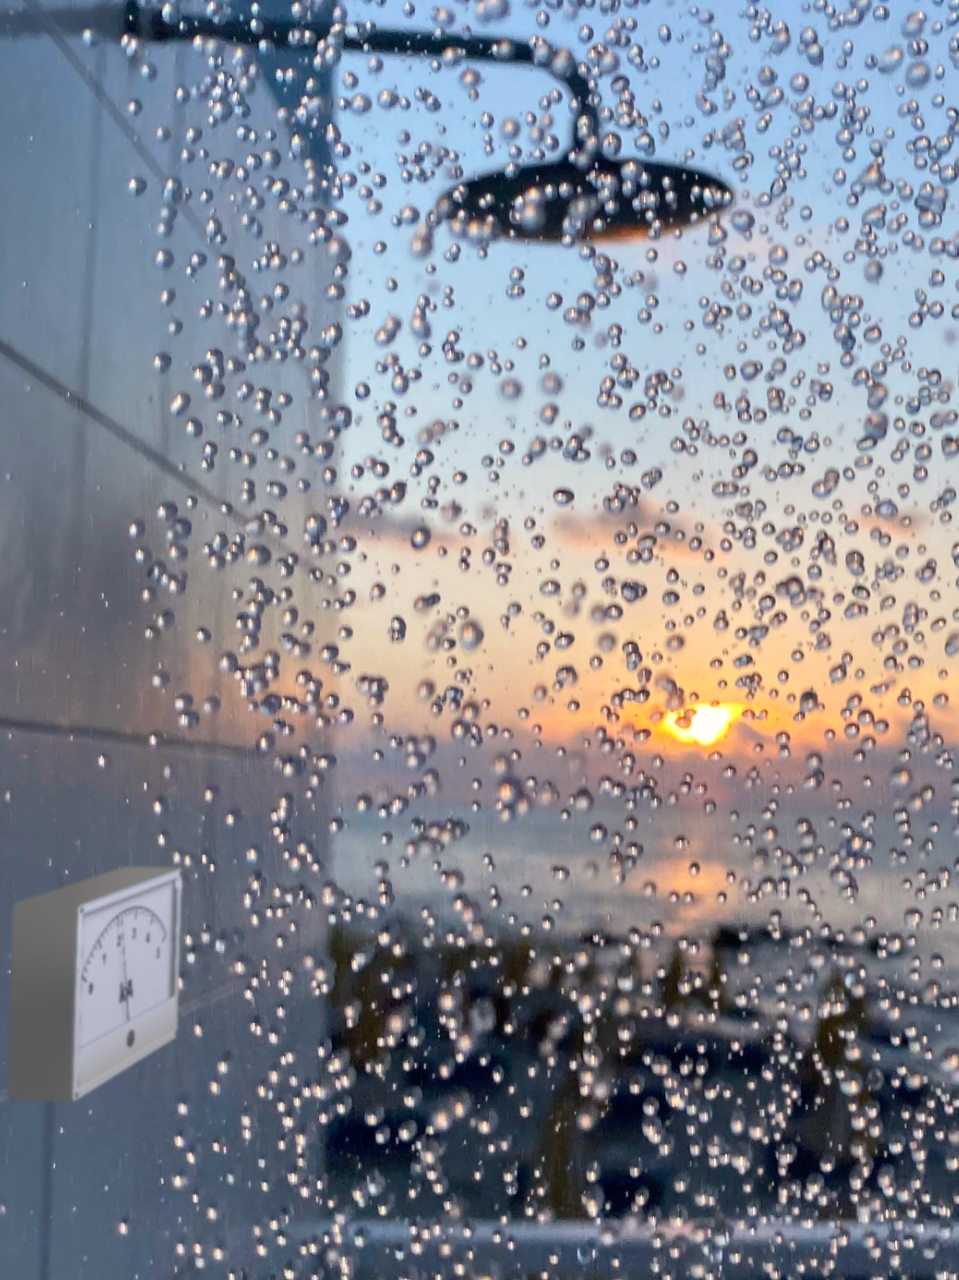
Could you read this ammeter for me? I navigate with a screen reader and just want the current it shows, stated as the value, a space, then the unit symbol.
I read 2 kA
